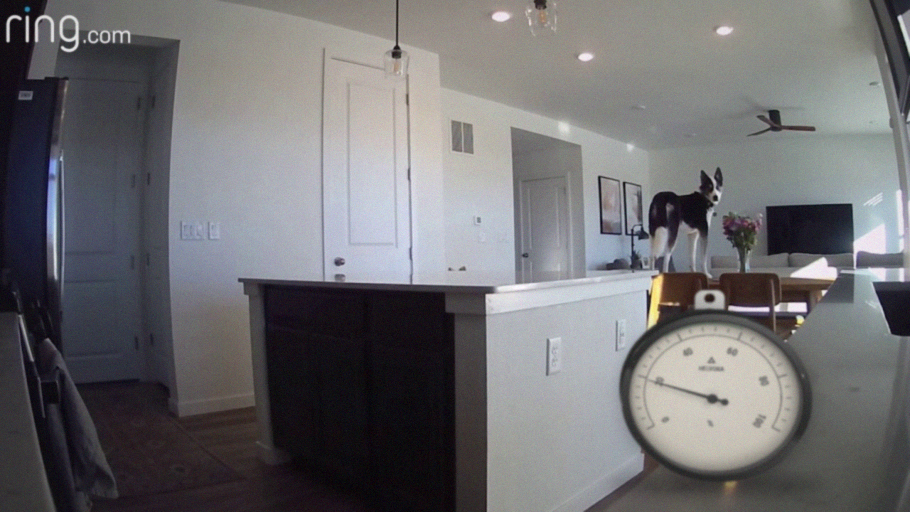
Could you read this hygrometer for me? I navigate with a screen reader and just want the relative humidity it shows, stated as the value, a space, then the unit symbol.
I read 20 %
